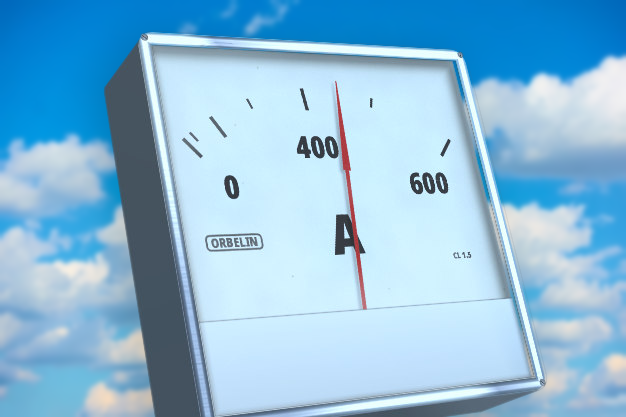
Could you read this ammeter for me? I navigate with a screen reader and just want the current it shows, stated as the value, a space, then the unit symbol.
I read 450 A
